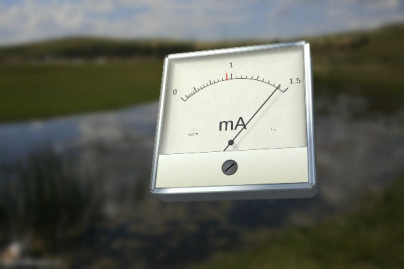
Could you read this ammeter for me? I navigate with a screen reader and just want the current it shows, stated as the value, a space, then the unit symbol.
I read 1.45 mA
